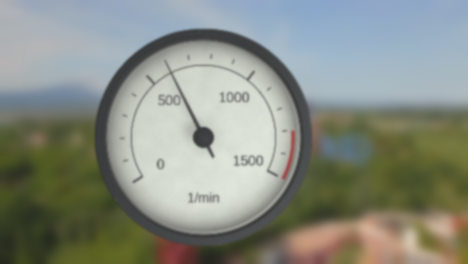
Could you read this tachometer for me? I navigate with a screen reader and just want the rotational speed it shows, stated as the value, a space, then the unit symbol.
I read 600 rpm
